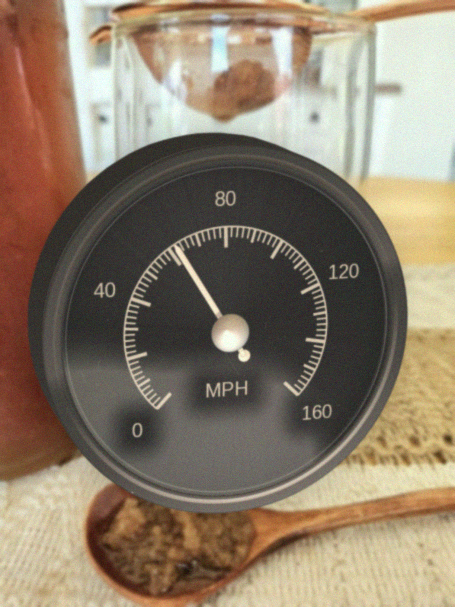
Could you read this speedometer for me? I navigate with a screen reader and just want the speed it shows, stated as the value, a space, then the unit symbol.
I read 62 mph
